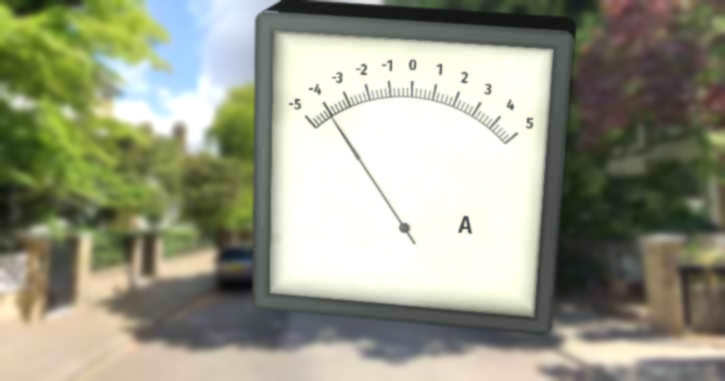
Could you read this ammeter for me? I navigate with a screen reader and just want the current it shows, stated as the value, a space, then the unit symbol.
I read -4 A
